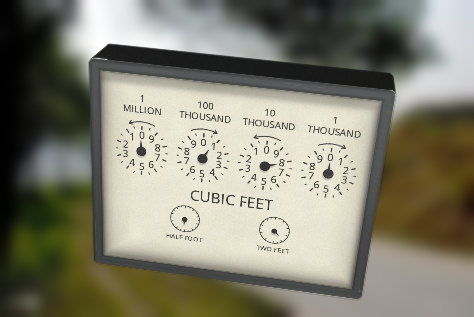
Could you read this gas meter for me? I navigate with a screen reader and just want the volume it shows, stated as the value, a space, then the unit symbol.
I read 8000 ft³
